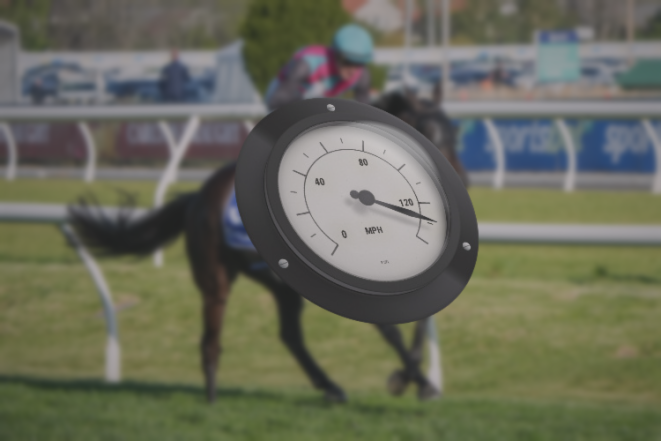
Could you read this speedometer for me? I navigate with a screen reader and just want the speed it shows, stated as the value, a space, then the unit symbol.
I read 130 mph
